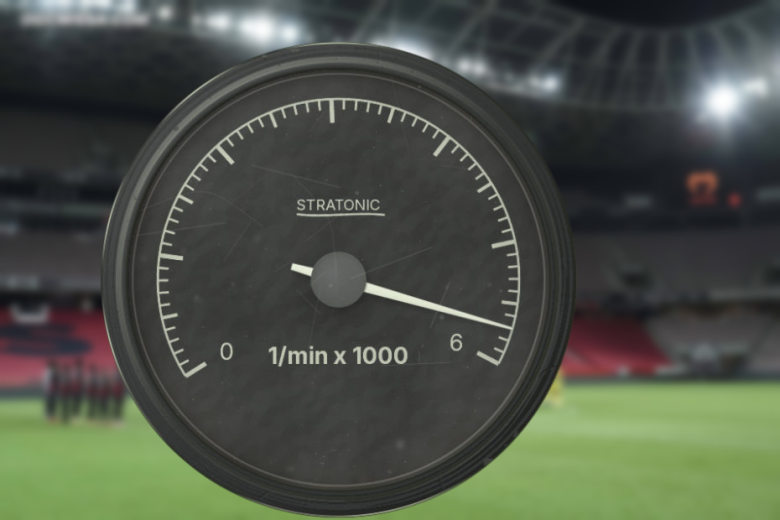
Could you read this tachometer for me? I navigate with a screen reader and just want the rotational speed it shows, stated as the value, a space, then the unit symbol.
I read 5700 rpm
